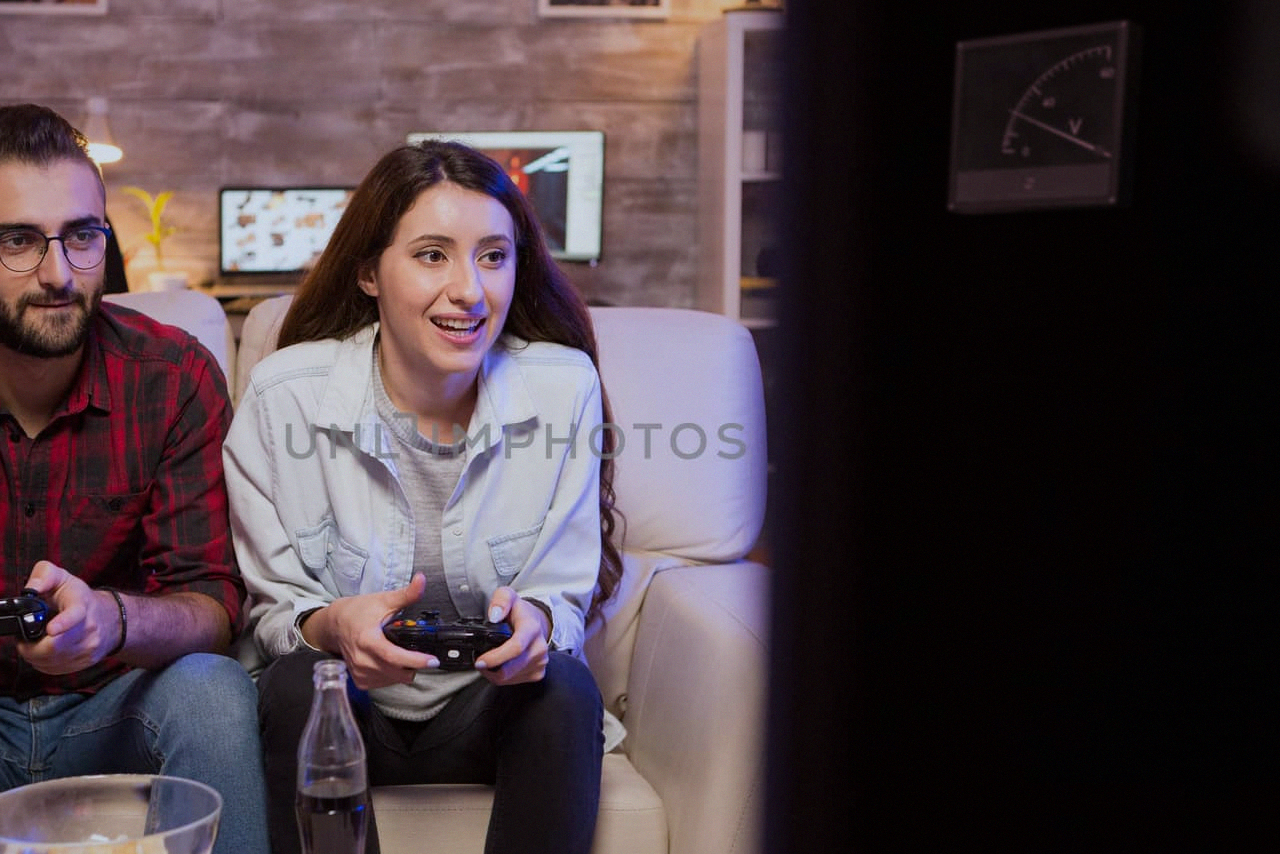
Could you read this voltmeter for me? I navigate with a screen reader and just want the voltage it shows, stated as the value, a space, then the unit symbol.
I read 30 V
